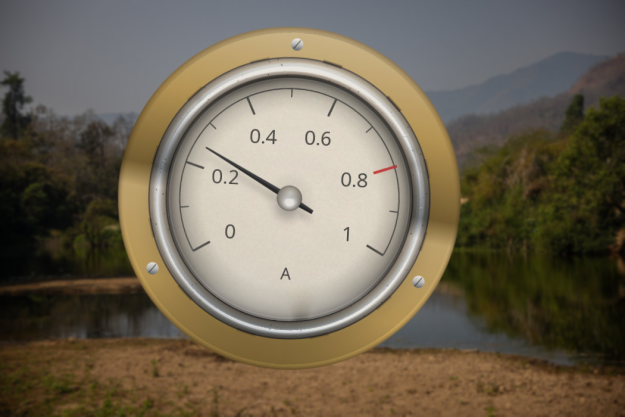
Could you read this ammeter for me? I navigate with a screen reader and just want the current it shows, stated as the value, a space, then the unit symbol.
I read 0.25 A
